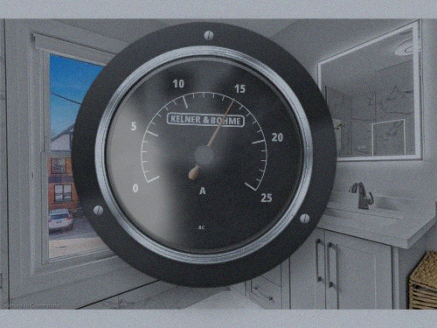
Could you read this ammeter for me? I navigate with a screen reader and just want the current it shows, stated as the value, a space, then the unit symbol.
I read 15 A
